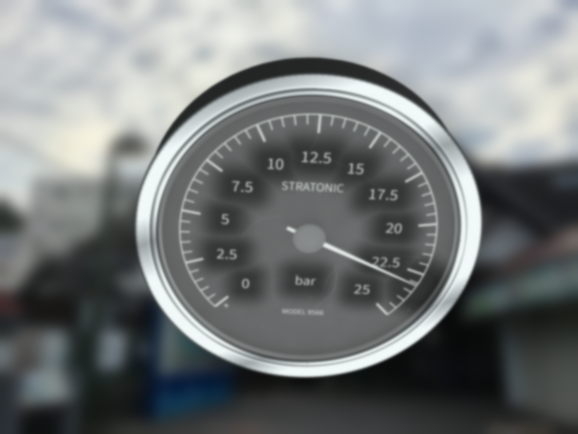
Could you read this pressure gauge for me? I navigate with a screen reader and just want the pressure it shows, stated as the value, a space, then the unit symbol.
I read 23 bar
